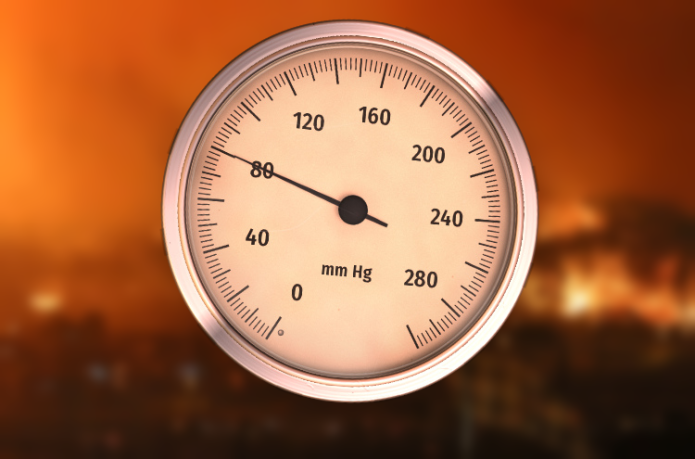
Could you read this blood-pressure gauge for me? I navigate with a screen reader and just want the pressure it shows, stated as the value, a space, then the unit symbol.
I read 80 mmHg
